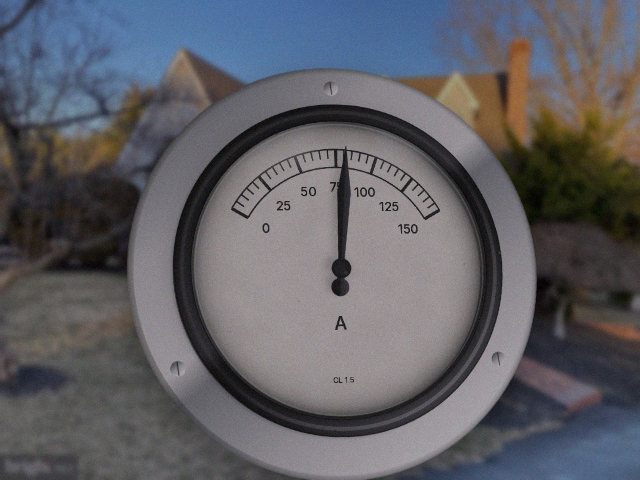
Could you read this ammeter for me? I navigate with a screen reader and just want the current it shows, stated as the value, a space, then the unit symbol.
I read 80 A
